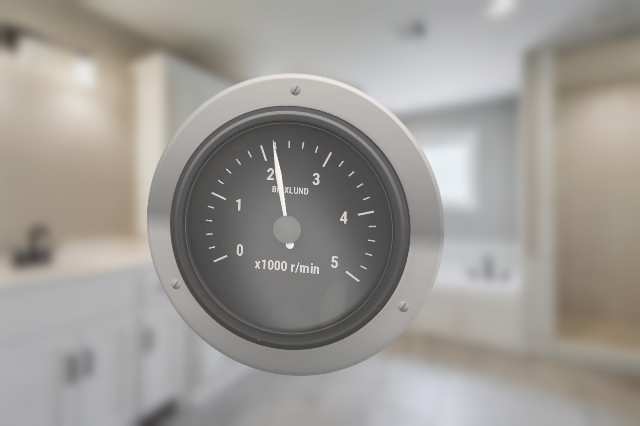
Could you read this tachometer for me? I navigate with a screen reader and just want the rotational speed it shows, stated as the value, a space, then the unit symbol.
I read 2200 rpm
